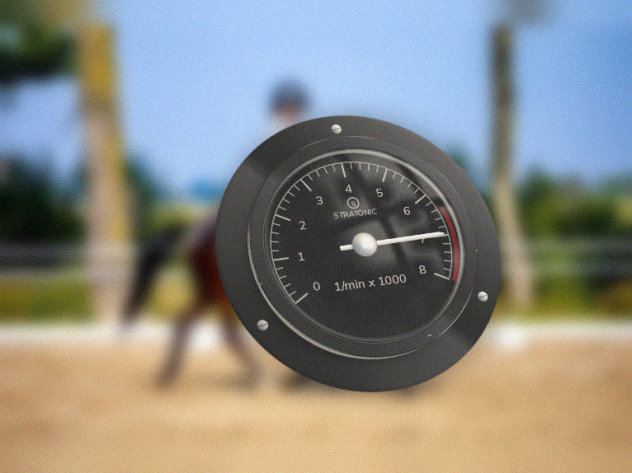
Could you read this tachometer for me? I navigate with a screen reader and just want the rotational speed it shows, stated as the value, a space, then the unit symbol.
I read 7000 rpm
